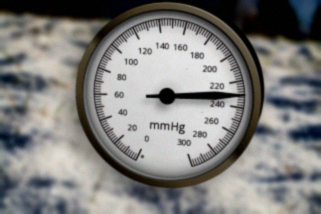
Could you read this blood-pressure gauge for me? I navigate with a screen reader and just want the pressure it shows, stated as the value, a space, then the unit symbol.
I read 230 mmHg
